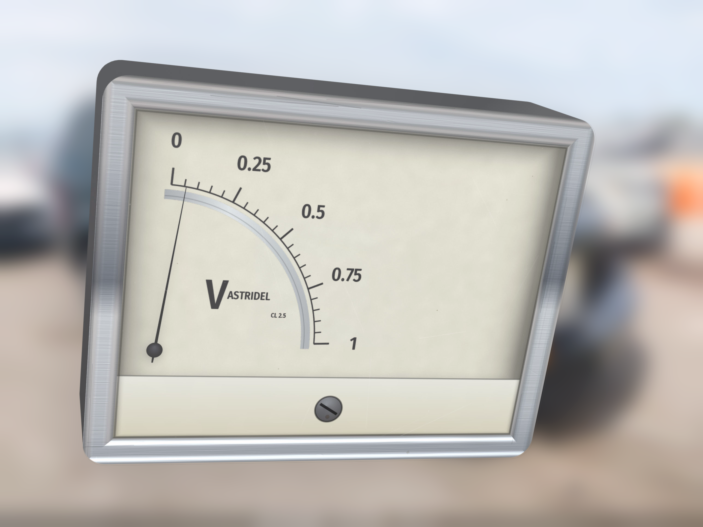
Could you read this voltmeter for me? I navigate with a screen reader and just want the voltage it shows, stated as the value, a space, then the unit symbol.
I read 0.05 V
